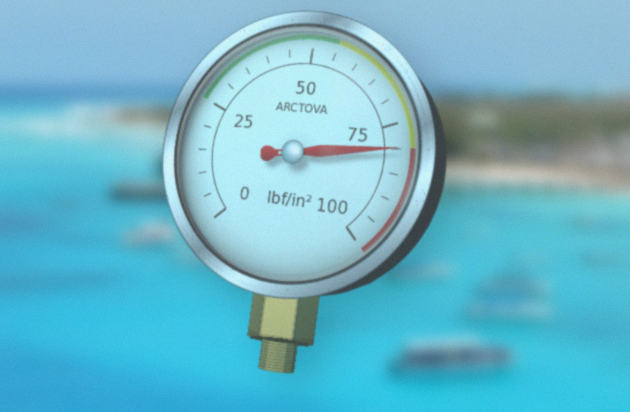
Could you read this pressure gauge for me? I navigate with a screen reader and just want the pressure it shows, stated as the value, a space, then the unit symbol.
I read 80 psi
